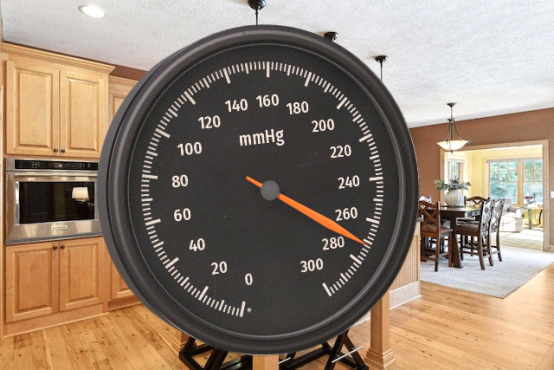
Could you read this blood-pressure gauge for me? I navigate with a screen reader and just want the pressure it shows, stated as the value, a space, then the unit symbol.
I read 272 mmHg
